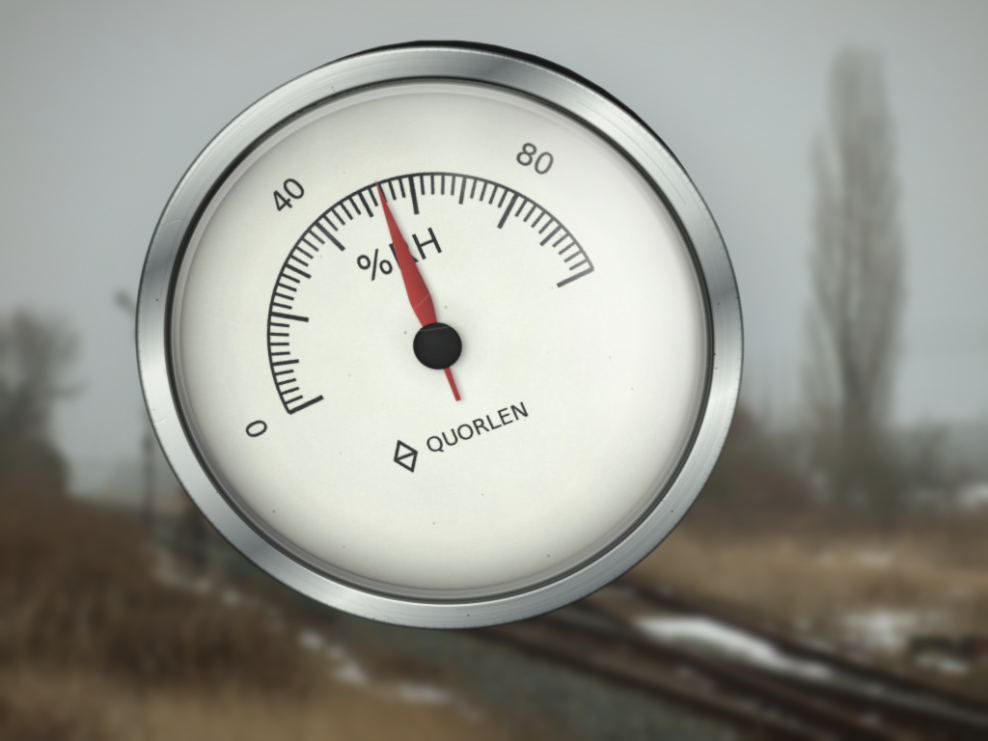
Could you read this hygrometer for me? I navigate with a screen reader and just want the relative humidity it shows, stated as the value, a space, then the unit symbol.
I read 54 %
